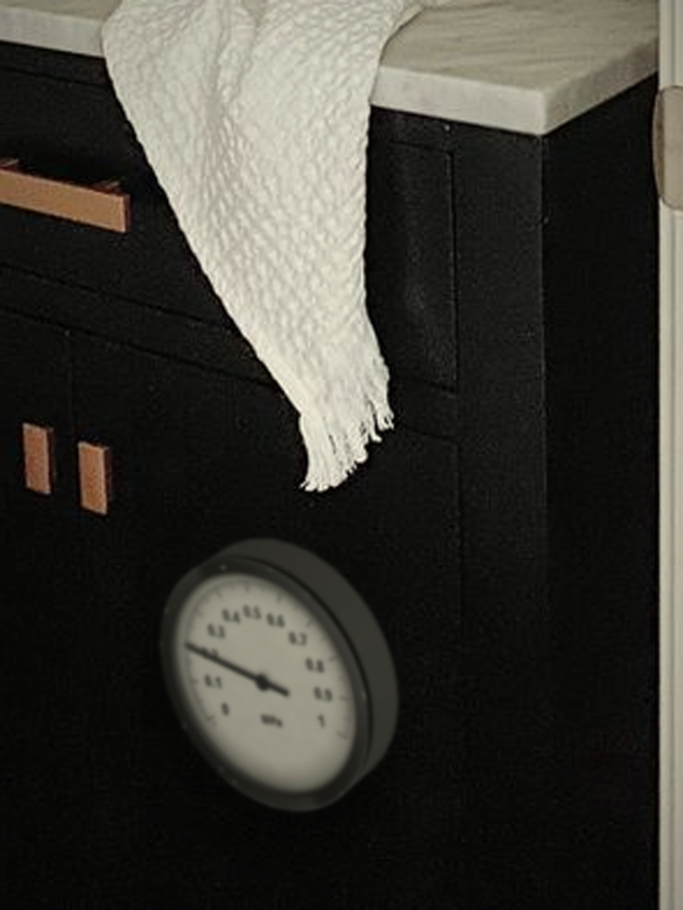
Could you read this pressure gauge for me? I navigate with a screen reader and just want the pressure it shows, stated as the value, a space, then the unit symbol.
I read 0.2 MPa
